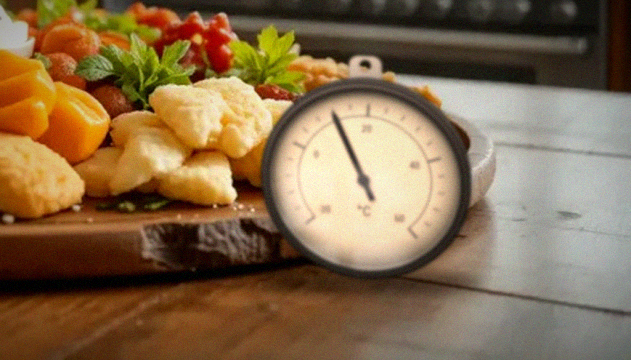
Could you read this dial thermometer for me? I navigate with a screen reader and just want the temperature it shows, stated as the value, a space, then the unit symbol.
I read 12 °C
